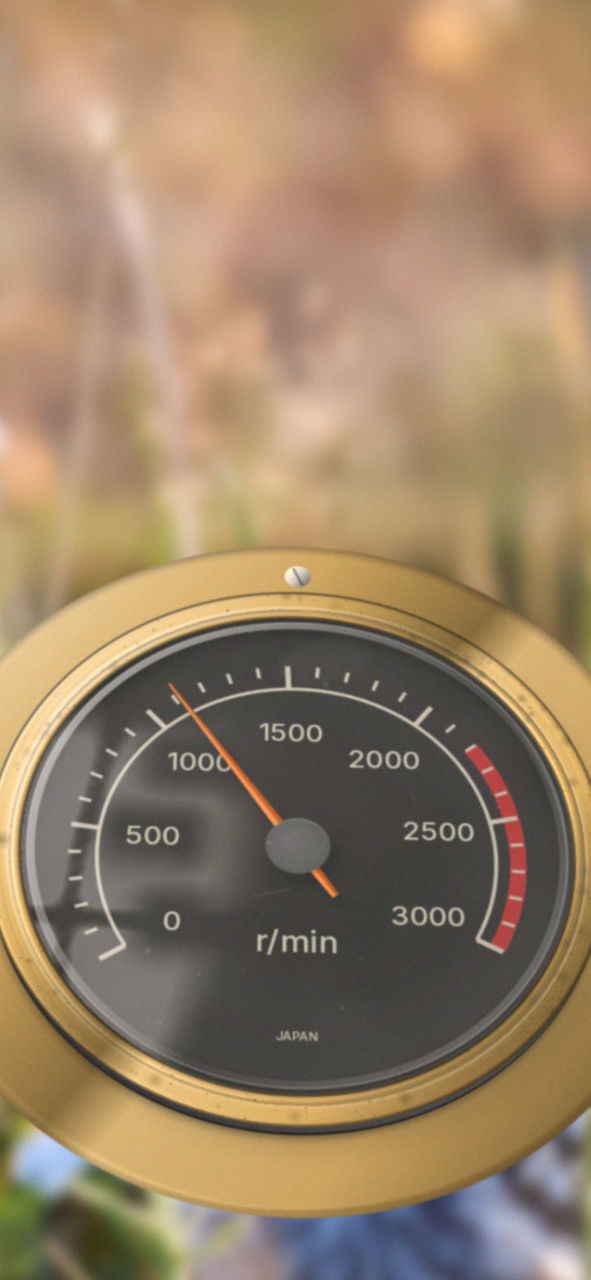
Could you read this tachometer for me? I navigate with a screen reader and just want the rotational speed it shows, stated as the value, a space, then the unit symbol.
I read 1100 rpm
